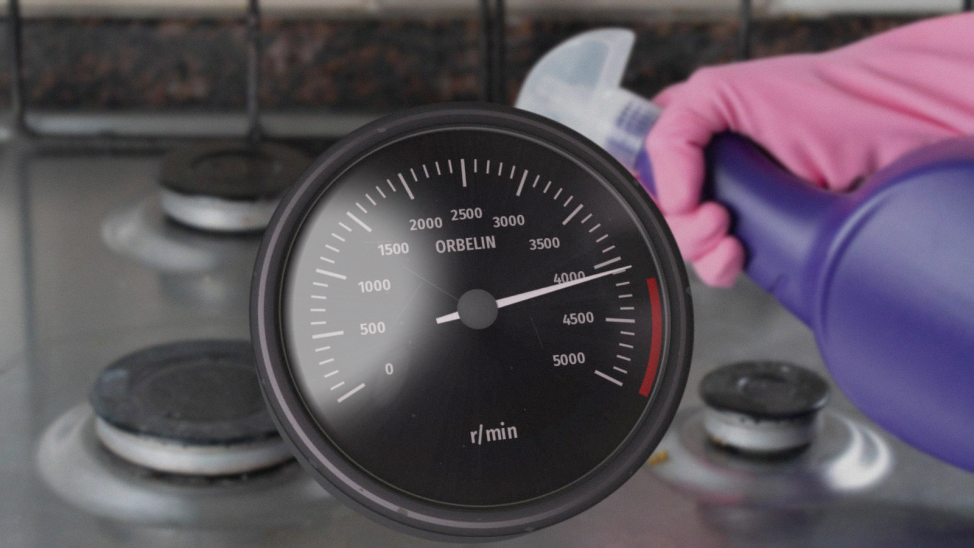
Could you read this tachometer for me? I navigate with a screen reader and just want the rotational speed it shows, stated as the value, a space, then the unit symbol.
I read 4100 rpm
